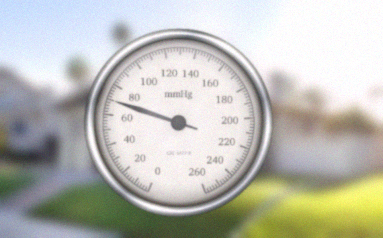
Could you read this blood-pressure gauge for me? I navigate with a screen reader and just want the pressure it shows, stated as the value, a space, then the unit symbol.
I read 70 mmHg
